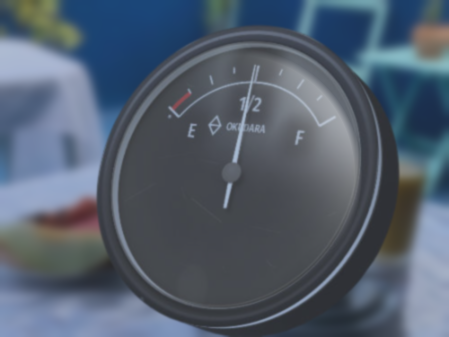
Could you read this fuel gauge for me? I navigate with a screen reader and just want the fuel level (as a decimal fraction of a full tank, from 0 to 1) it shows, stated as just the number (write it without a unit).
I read 0.5
